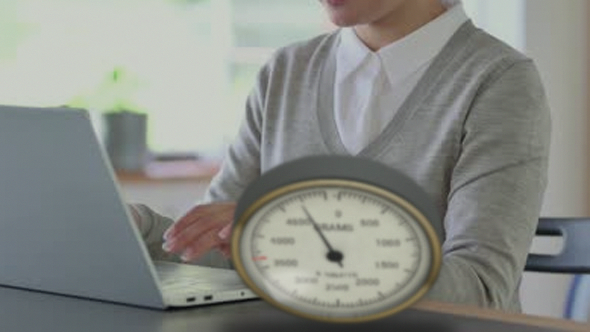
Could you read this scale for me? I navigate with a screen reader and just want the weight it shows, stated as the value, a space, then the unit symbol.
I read 4750 g
